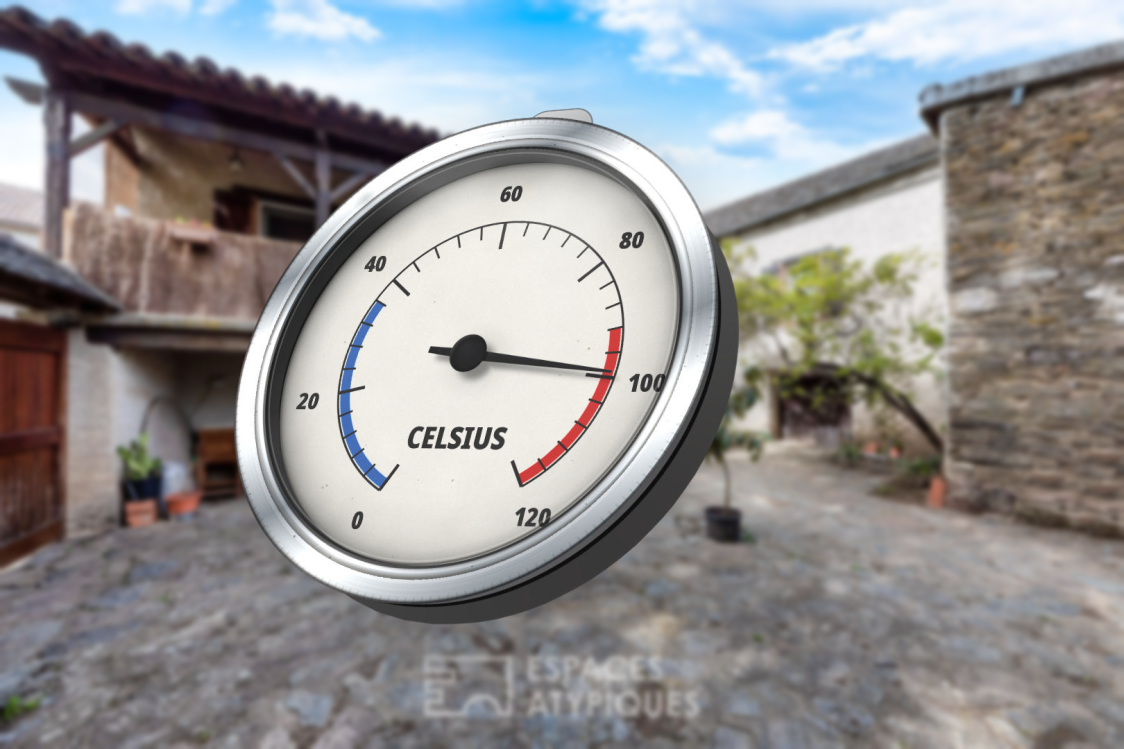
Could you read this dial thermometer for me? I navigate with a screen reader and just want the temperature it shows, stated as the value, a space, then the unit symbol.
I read 100 °C
